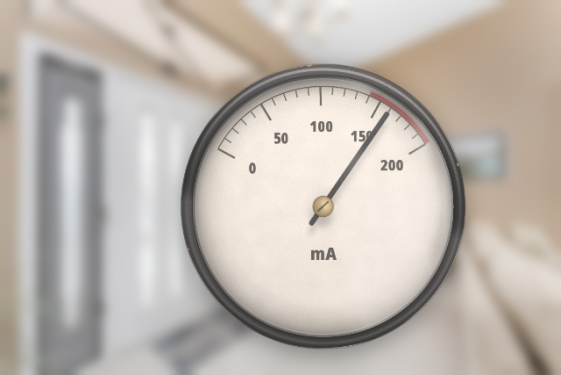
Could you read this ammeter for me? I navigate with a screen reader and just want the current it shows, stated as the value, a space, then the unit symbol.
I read 160 mA
